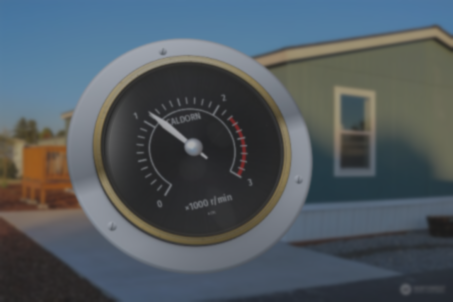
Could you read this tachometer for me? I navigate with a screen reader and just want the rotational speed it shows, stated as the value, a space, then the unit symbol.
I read 1100 rpm
